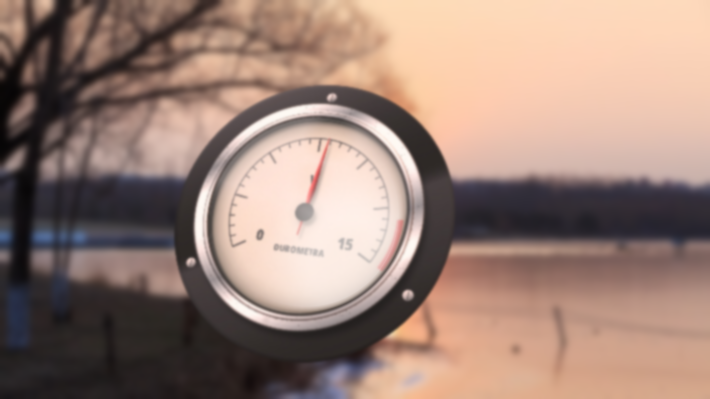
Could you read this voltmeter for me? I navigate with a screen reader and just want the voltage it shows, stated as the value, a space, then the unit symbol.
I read 8 V
